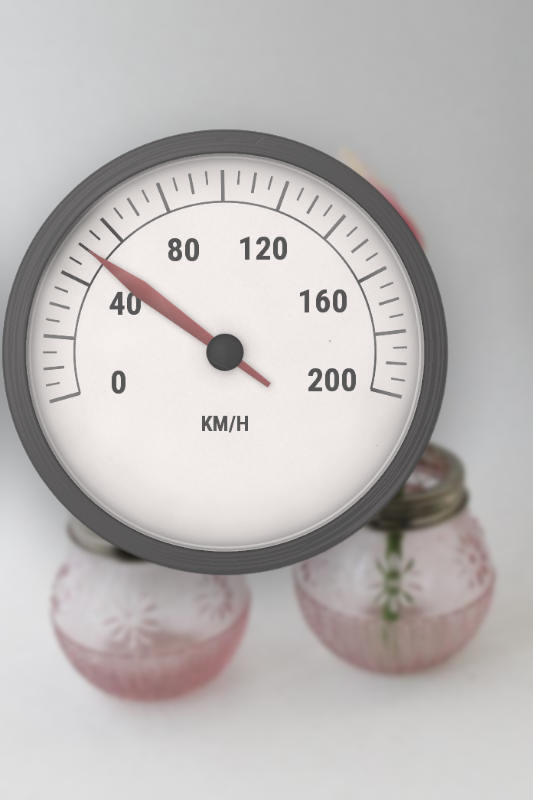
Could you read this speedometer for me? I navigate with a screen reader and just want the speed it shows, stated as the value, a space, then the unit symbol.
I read 50 km/h
